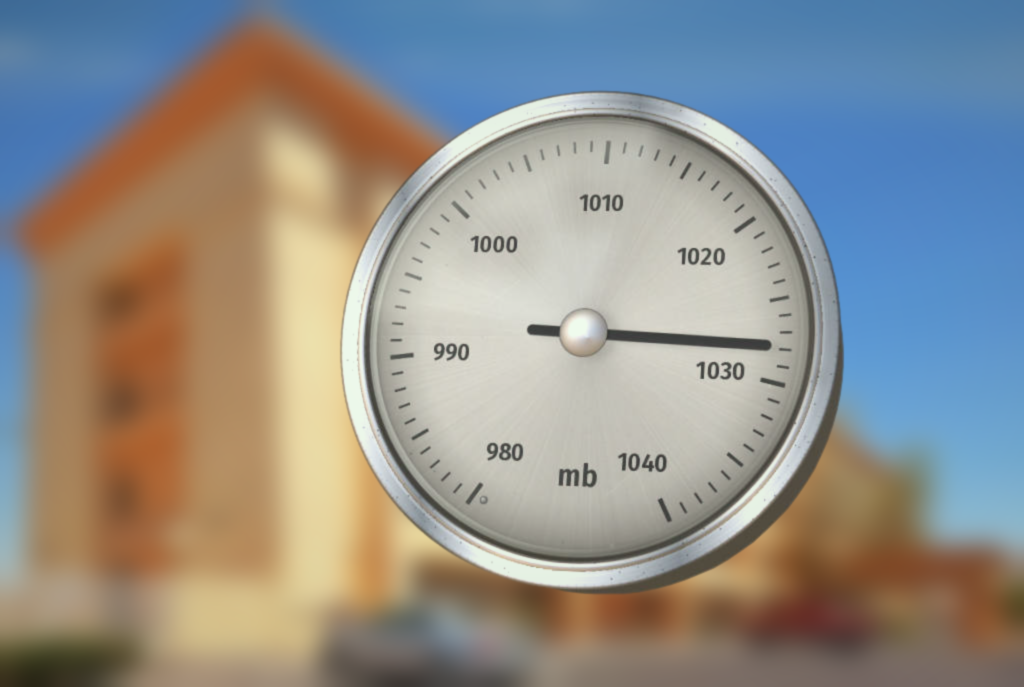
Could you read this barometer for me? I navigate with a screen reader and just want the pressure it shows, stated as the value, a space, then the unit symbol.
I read 1028 mbar
